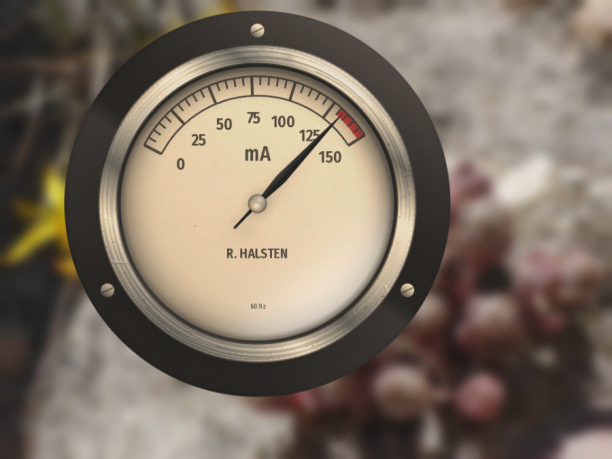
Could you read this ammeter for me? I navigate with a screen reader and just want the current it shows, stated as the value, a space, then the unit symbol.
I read 132.5 mA
